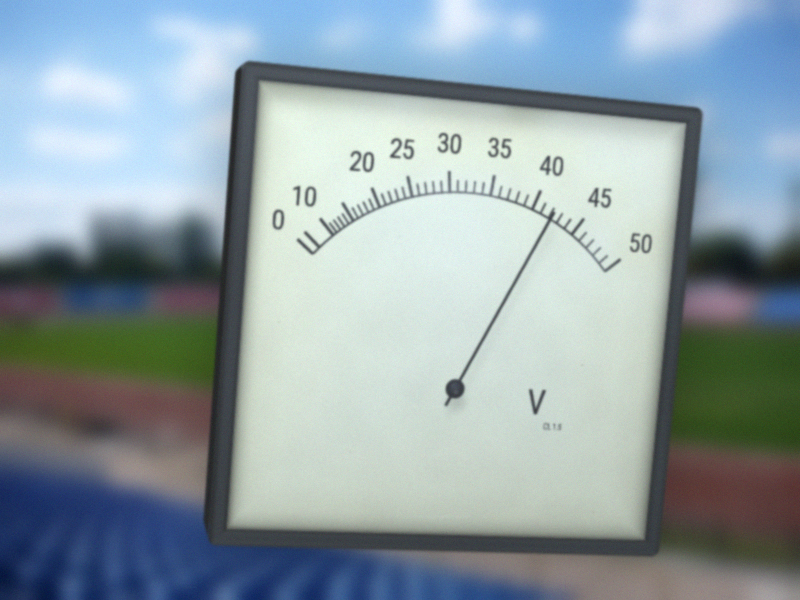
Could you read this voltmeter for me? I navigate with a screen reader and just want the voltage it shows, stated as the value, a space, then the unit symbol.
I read 42 V
